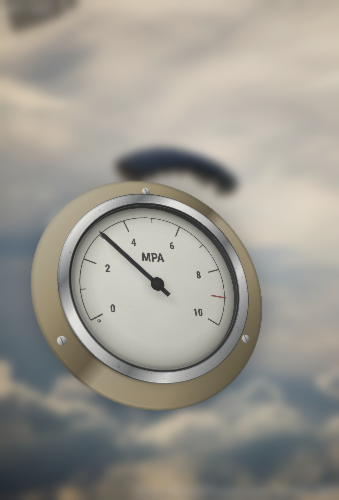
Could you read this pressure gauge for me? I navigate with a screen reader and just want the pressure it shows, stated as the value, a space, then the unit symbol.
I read 3 MPa
